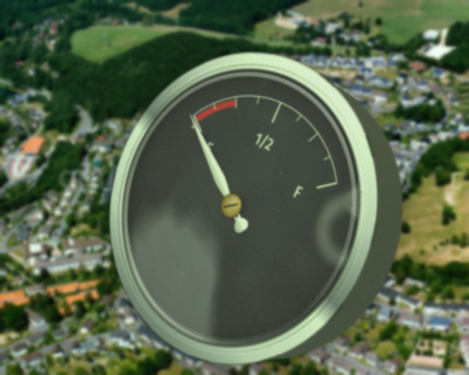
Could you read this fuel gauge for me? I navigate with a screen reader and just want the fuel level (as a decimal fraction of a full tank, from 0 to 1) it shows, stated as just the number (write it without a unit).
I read 0
